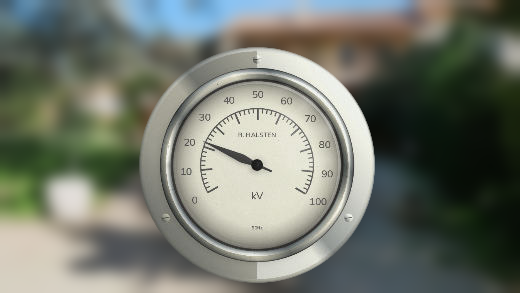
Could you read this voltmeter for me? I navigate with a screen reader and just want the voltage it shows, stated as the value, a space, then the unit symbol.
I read 22 kV
